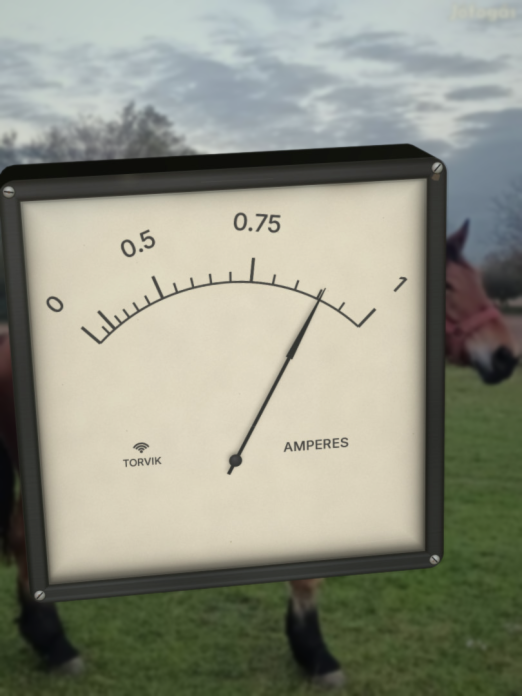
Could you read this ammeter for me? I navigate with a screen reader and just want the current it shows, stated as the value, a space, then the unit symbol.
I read 0.9 A
